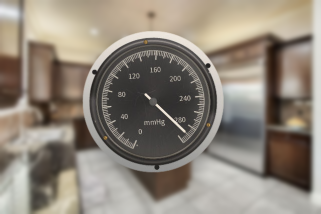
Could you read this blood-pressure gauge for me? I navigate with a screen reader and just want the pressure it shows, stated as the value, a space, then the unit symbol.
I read 290 mmHg
